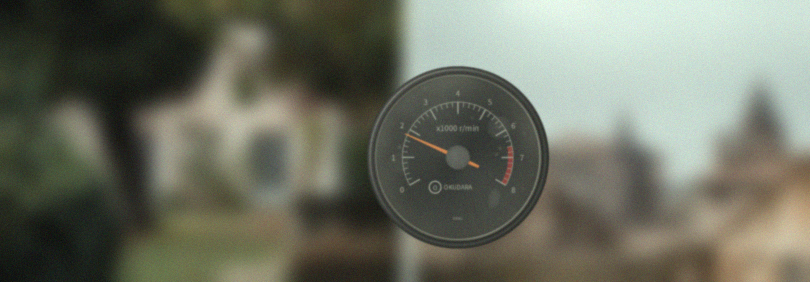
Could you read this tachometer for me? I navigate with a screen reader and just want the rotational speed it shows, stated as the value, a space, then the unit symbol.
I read 1800 rpm
